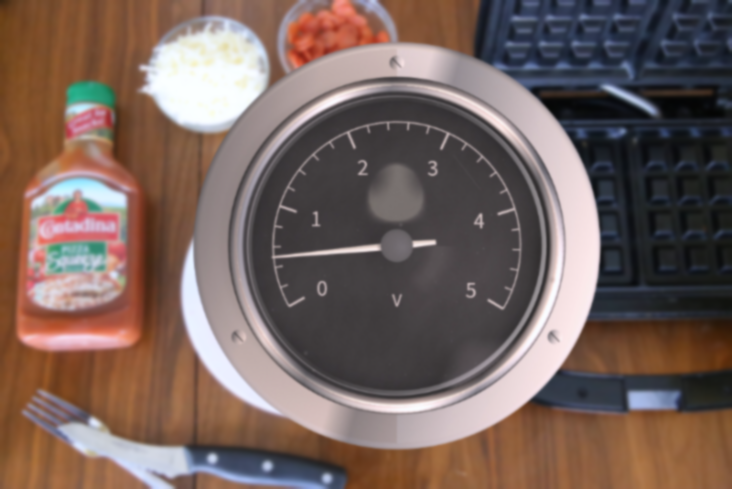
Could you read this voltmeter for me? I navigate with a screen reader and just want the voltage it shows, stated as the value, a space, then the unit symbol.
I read 0.5 V
